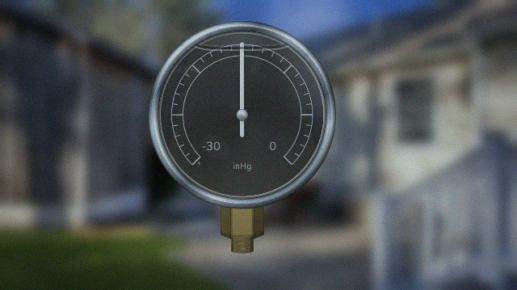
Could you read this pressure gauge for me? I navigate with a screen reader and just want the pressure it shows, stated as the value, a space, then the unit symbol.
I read -15 inHg
